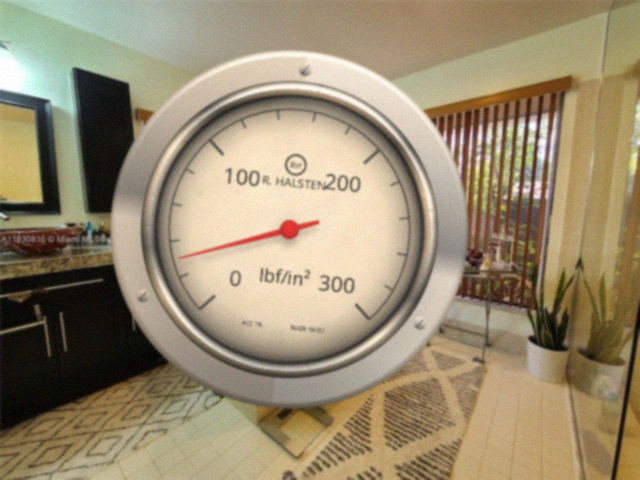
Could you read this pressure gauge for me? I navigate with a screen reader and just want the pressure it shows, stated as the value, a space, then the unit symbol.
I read 30 psi
